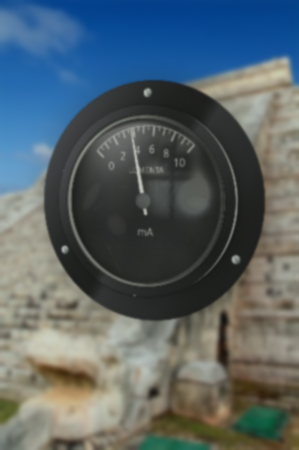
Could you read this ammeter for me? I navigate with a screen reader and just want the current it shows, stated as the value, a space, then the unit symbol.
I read 4 mA
